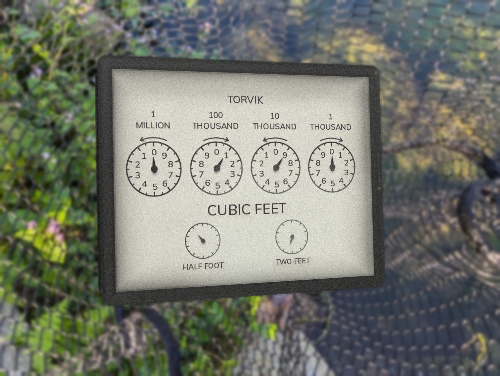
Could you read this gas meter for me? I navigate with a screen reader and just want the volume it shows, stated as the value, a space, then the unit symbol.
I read 9000 ft³
